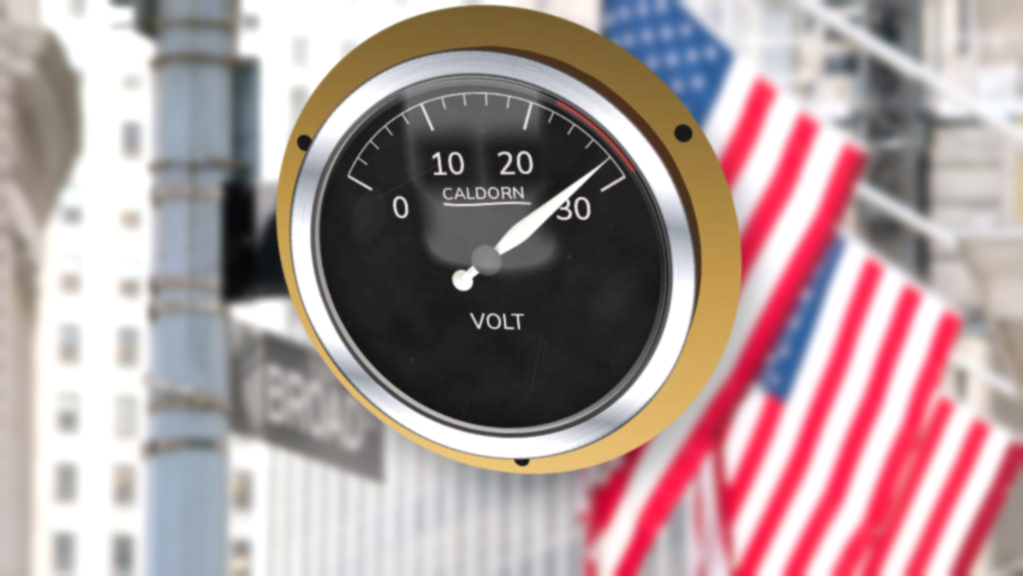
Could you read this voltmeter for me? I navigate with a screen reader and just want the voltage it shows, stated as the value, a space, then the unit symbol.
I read 28 V
